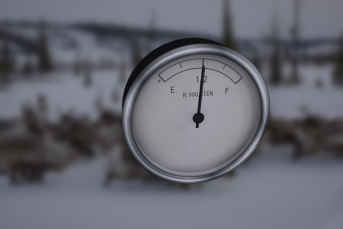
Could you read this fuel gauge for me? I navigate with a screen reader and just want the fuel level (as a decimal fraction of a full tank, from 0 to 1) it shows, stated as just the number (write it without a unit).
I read 0.5
